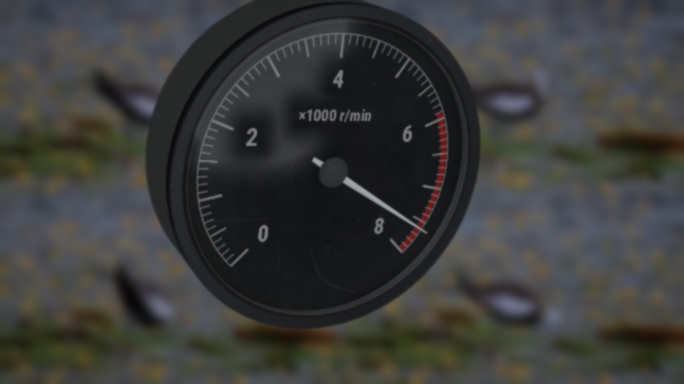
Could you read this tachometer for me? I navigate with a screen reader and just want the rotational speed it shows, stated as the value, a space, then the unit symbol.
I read 7600 rpm
